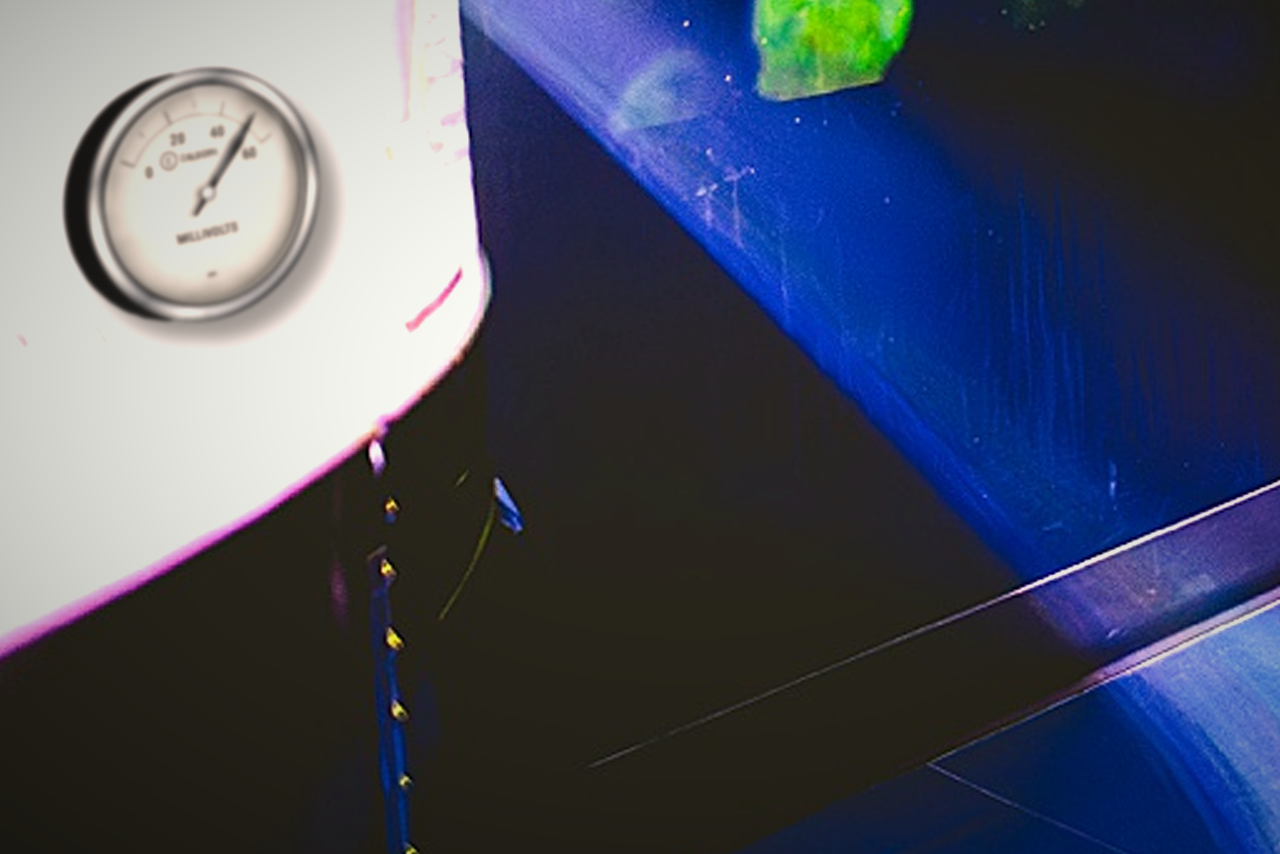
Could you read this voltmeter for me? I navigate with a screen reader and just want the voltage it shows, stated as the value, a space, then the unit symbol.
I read 50 mV
